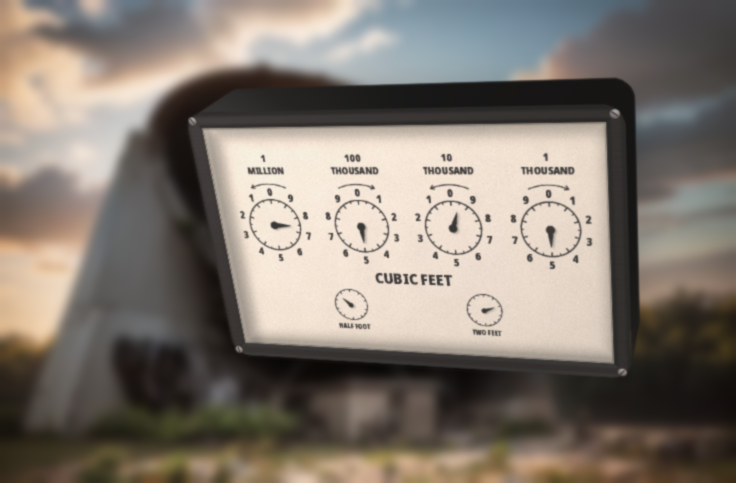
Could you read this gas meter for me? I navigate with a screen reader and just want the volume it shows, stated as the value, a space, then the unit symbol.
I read 749500 ft³
